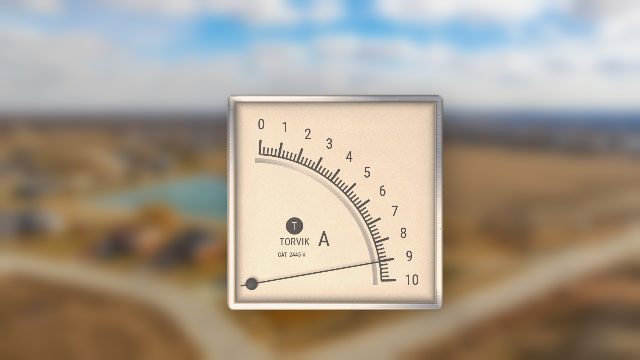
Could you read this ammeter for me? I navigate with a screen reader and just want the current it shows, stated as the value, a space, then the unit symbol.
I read 9 A
